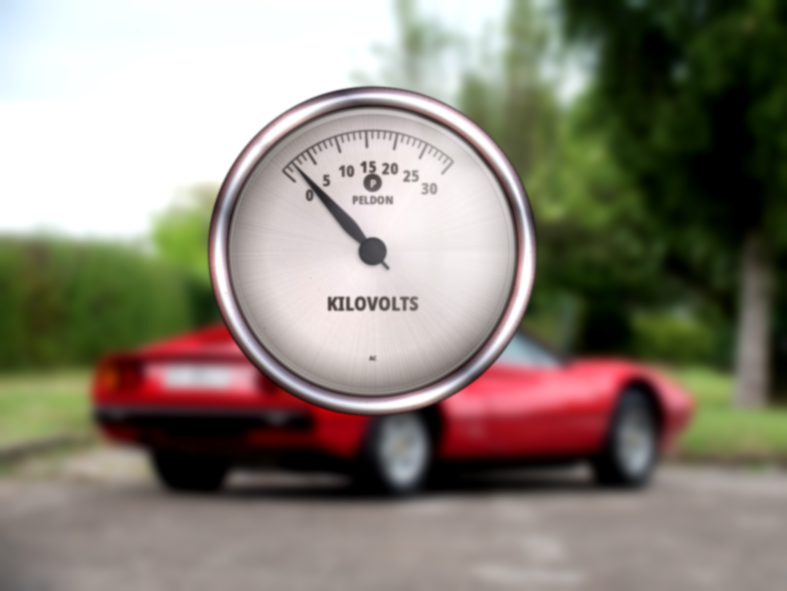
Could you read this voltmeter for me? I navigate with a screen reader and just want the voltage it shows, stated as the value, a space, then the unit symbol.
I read 2 kV
